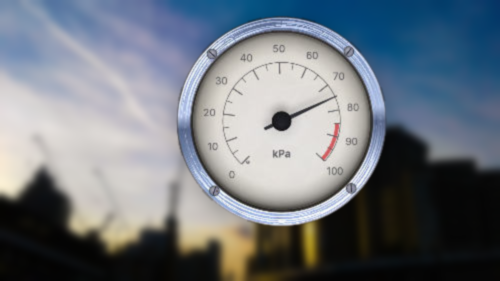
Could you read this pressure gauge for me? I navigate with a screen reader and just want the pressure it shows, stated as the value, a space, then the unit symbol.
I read 75 kPa
